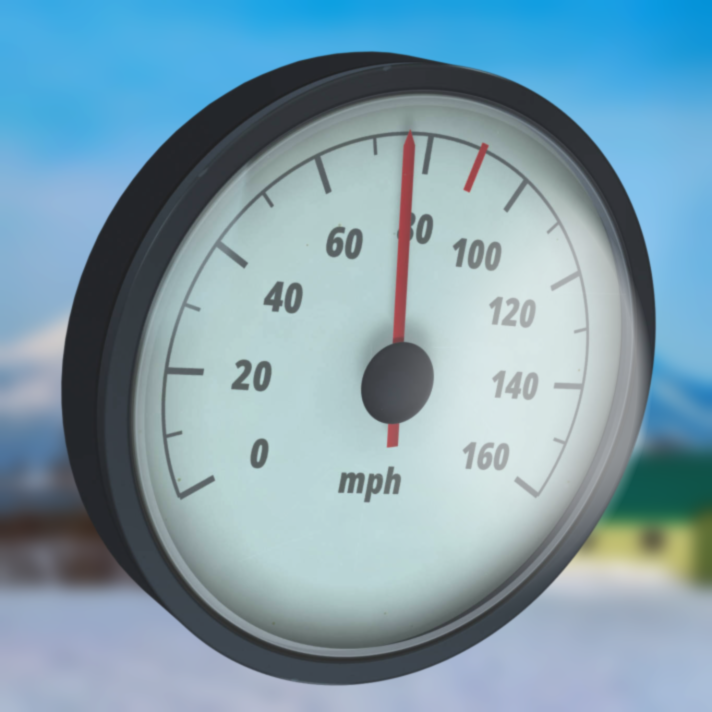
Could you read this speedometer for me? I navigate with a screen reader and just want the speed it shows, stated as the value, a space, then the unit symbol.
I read 75 mph
